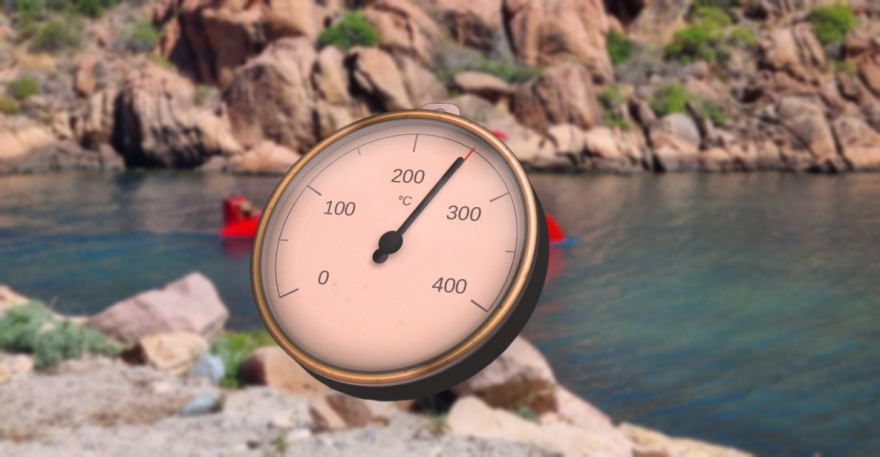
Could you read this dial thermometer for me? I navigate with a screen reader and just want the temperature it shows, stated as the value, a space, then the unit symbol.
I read 250 °C
